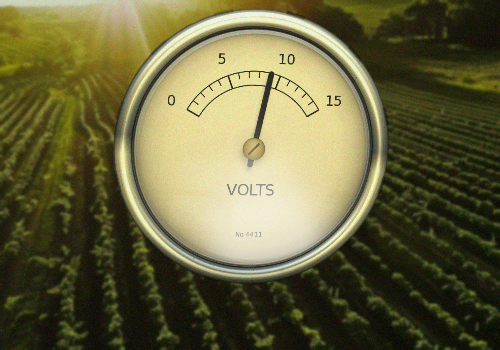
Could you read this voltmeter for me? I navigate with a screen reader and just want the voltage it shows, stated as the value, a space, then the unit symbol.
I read 9 V
